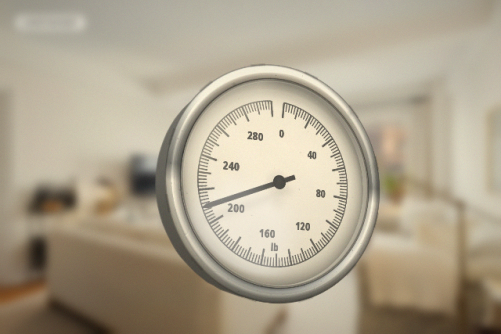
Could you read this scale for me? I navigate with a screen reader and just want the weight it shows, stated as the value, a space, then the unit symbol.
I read 210 lb
